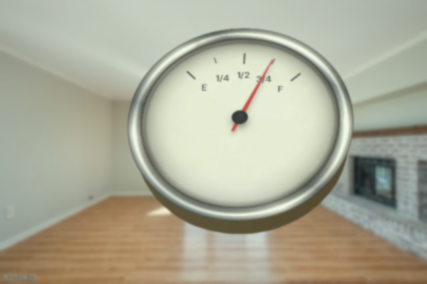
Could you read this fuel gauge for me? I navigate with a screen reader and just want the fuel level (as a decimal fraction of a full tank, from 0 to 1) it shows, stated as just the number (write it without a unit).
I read 0.75
